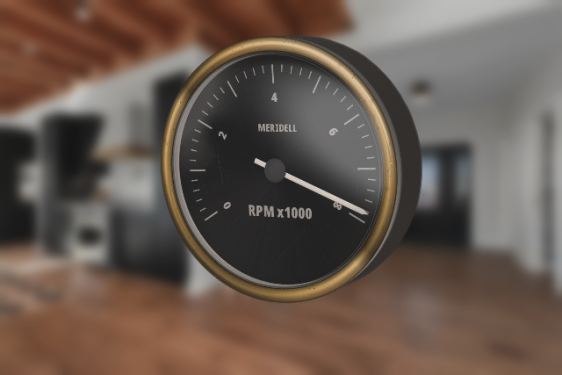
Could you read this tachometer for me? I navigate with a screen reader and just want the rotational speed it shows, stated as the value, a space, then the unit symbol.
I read 7800 rpm
